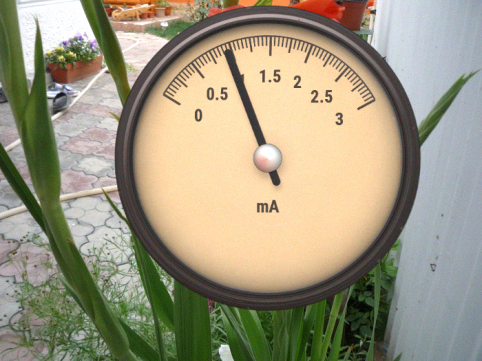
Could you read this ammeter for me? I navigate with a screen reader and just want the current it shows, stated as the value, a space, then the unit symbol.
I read 0.95 mA
